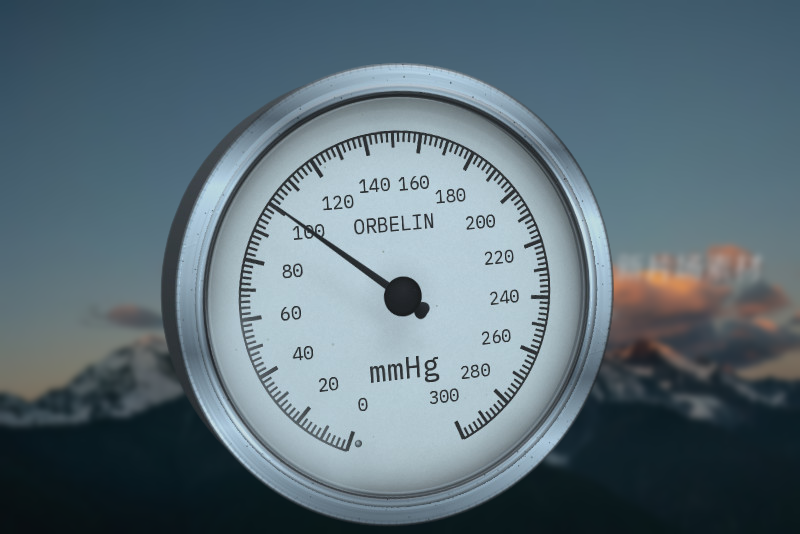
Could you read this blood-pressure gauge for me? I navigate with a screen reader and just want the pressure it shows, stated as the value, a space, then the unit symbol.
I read 100 mmHg
